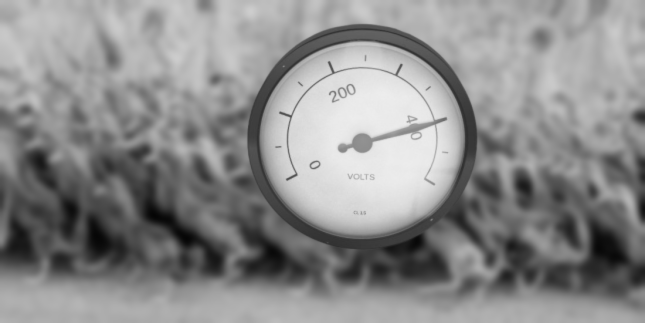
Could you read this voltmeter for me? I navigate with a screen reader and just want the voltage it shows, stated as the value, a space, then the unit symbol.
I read 400 V
